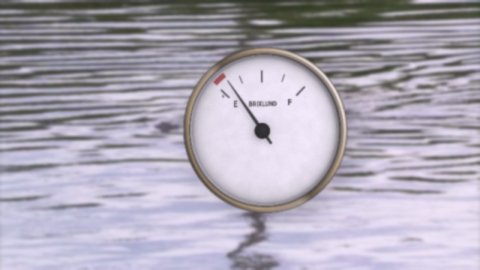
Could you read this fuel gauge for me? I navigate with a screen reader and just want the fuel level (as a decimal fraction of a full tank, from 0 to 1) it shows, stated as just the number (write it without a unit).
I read 0.125
